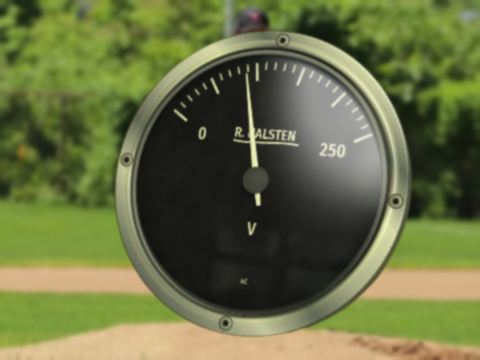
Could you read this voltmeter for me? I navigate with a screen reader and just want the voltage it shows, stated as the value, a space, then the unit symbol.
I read 90 V
